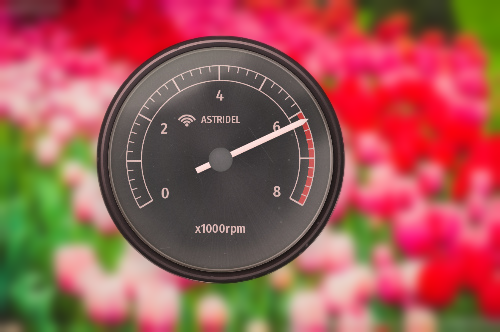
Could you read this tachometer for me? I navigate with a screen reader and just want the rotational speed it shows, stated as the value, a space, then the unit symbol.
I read 6200 rpm
